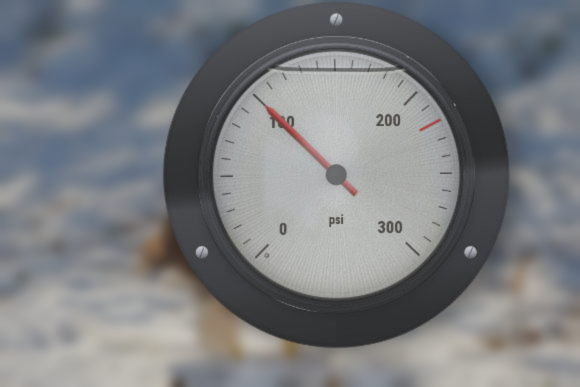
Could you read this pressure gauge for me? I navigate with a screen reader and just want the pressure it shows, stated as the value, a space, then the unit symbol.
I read 100 psi
